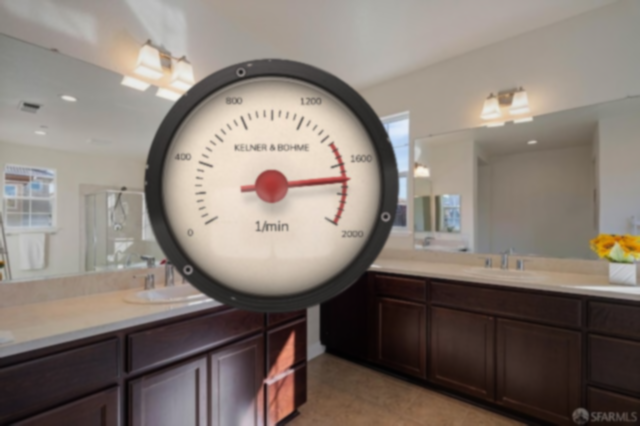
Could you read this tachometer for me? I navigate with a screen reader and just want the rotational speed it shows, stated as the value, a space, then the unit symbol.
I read 1700 rpm
